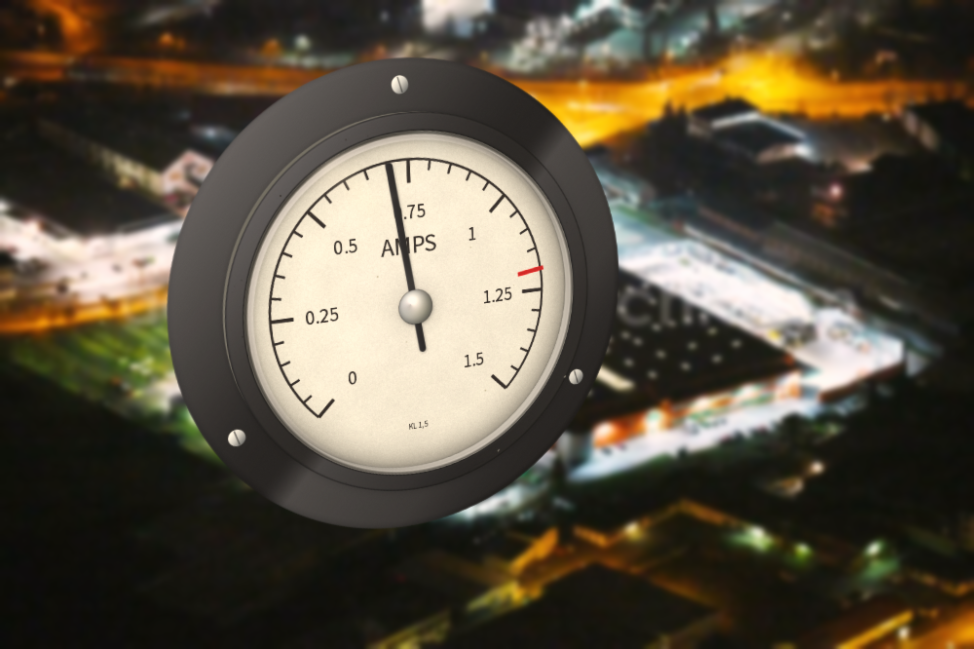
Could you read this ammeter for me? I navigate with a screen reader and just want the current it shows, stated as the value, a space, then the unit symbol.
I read 0.7 A
